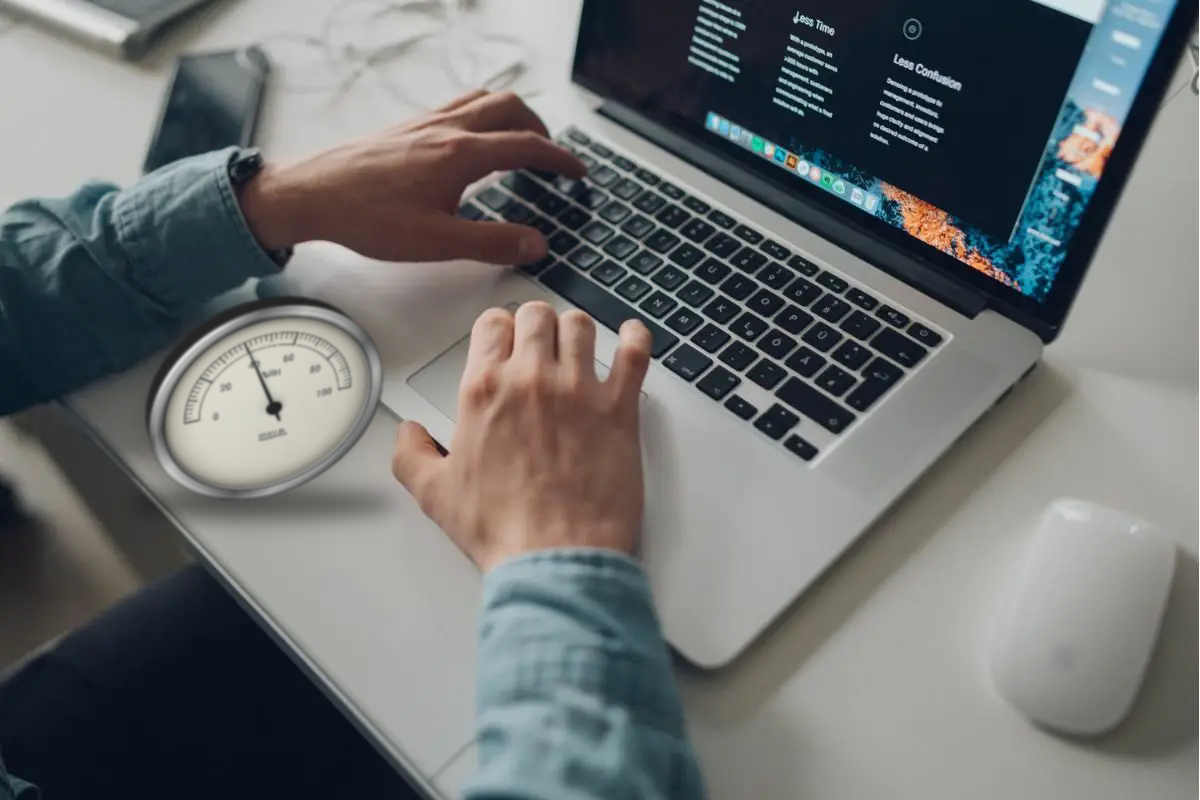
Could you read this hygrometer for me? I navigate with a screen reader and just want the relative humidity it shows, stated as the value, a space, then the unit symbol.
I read 40 %
